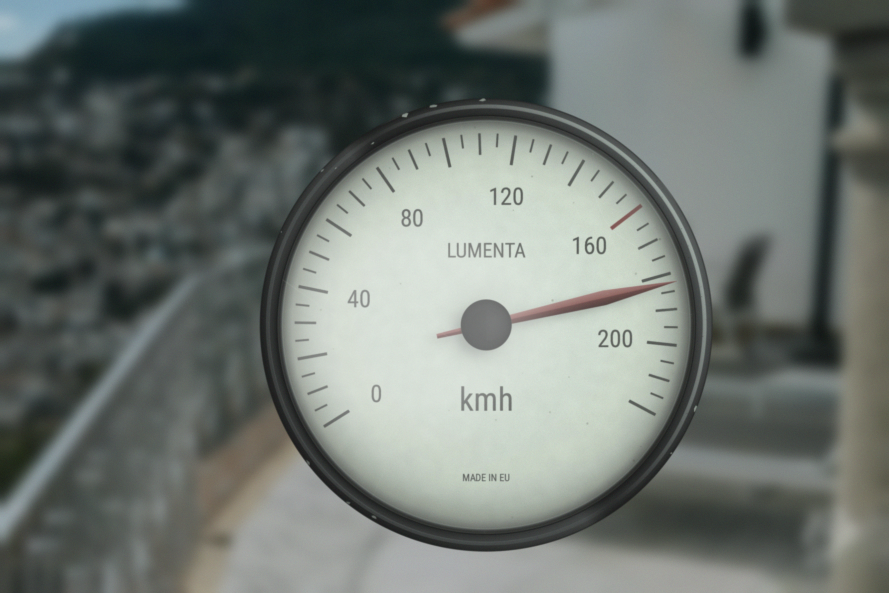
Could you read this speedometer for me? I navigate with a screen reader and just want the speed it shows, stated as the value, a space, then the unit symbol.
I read 182.5 km/h
